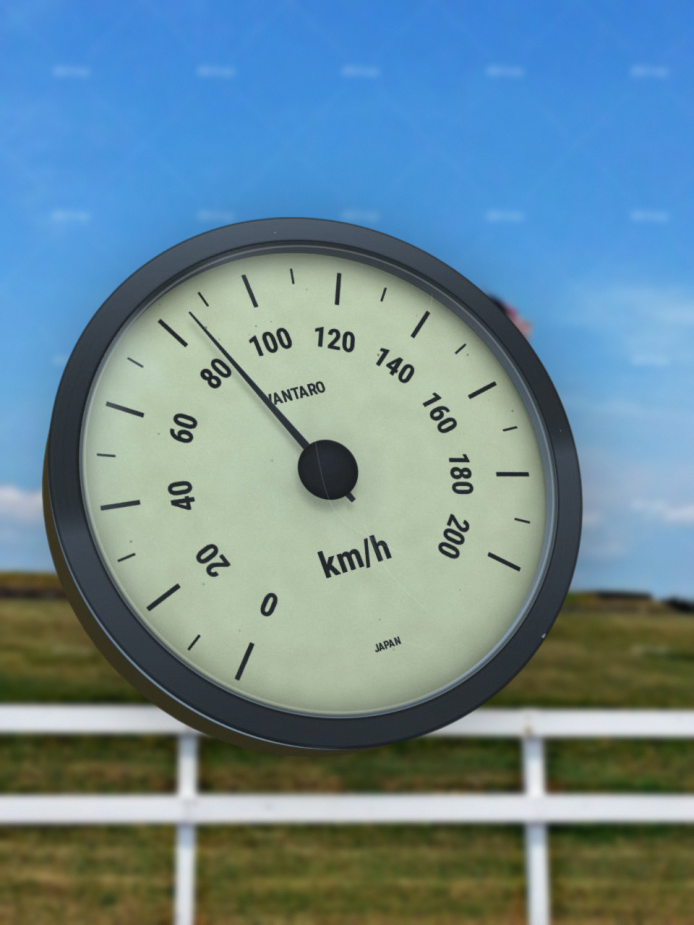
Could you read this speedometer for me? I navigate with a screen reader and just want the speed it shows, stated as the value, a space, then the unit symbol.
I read 85 km/h
